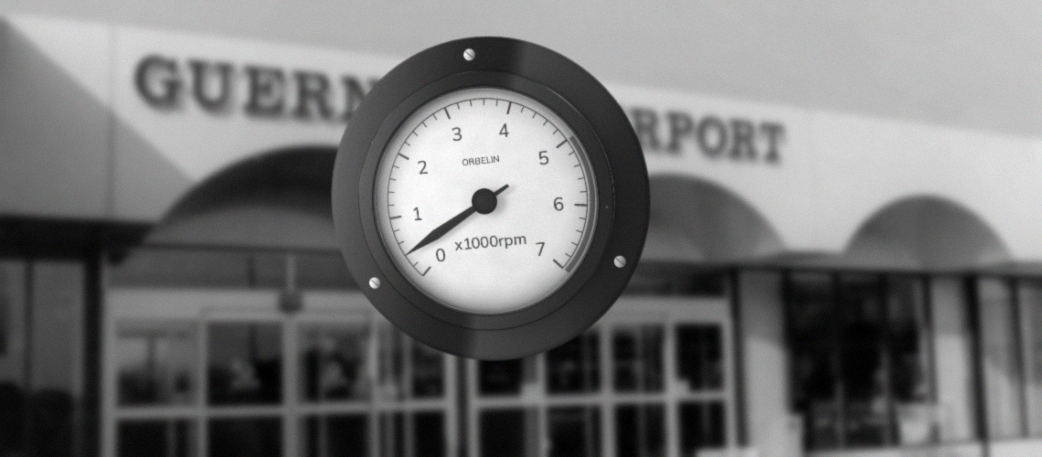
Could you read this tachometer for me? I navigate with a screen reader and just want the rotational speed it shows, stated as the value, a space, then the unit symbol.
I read 400 rpm
